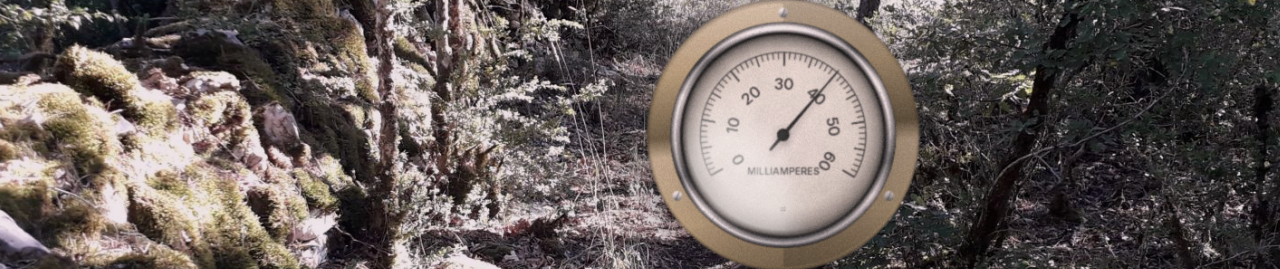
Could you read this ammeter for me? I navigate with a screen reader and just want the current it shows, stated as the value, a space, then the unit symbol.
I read 40 mA
